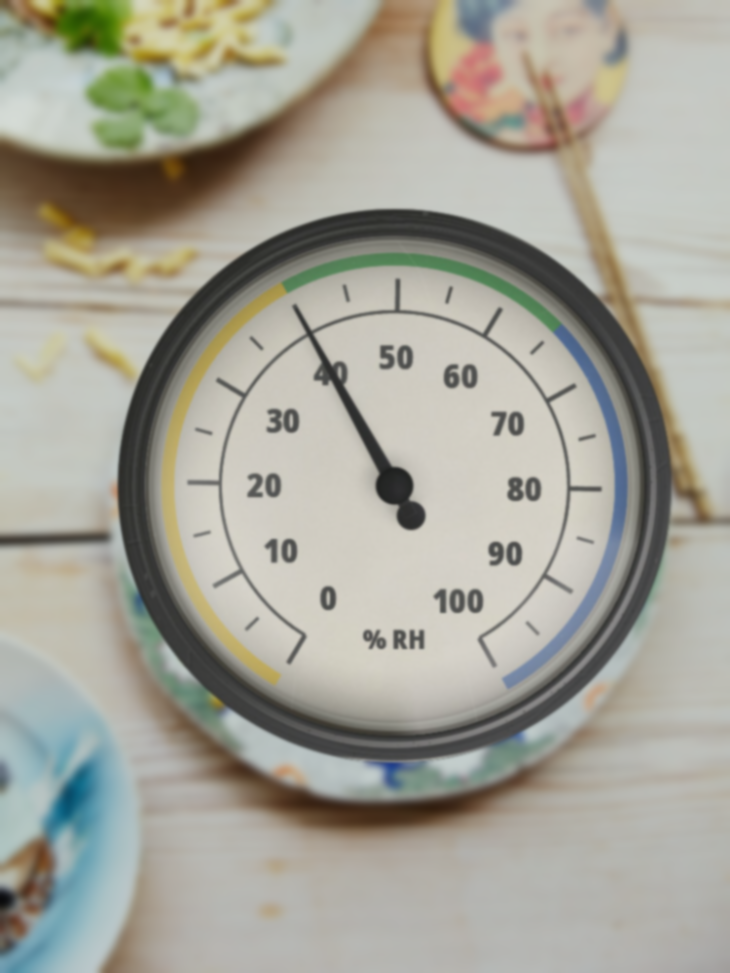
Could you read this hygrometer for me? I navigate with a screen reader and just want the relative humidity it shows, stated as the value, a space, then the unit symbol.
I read 40 %
